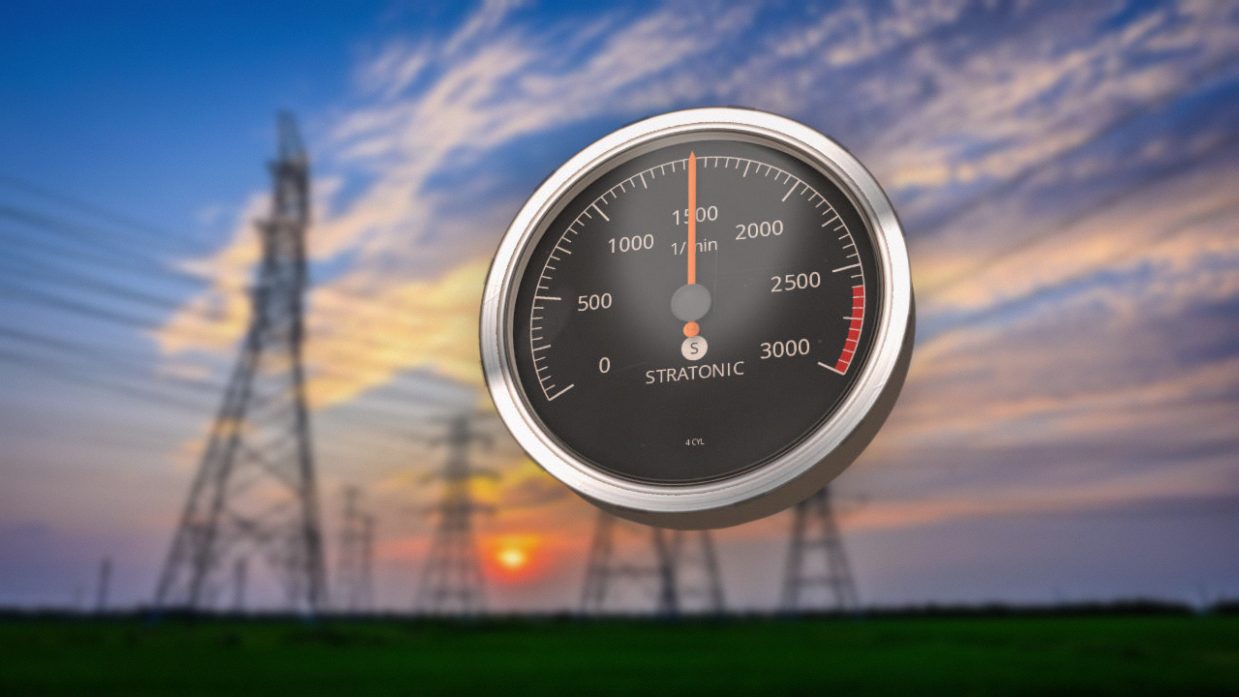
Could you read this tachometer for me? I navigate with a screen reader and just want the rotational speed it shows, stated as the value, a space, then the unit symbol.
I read 1500 rpm
